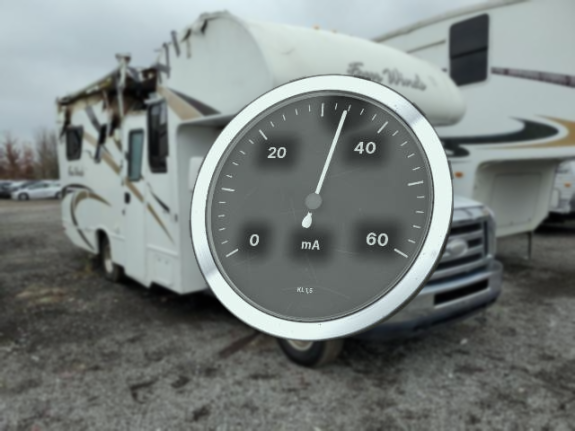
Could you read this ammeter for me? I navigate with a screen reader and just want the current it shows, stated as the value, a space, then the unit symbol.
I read 34 mA
